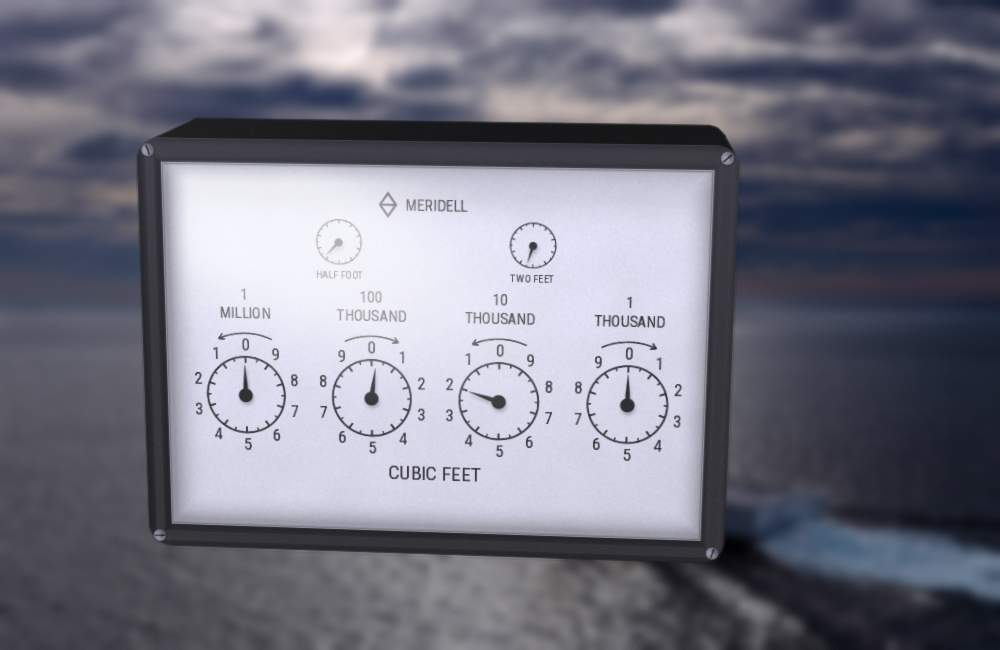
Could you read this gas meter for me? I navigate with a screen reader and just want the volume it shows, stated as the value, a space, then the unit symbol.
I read 2000 ft³
